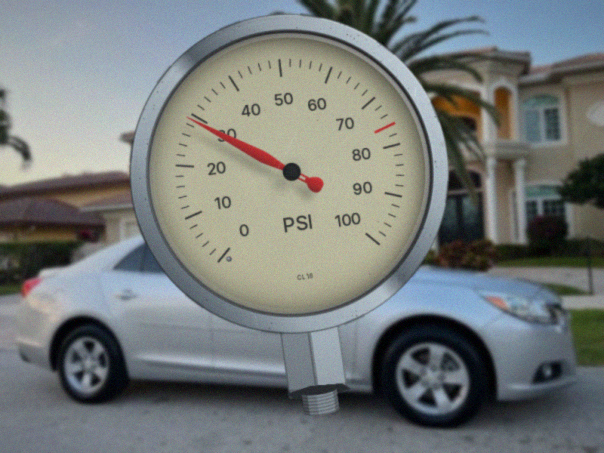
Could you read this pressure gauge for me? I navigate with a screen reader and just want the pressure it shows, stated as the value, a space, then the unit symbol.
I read 29 psi
